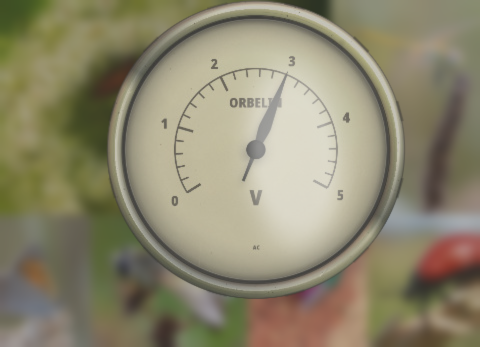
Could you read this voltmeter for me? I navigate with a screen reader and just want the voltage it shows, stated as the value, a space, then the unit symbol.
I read 3 V
